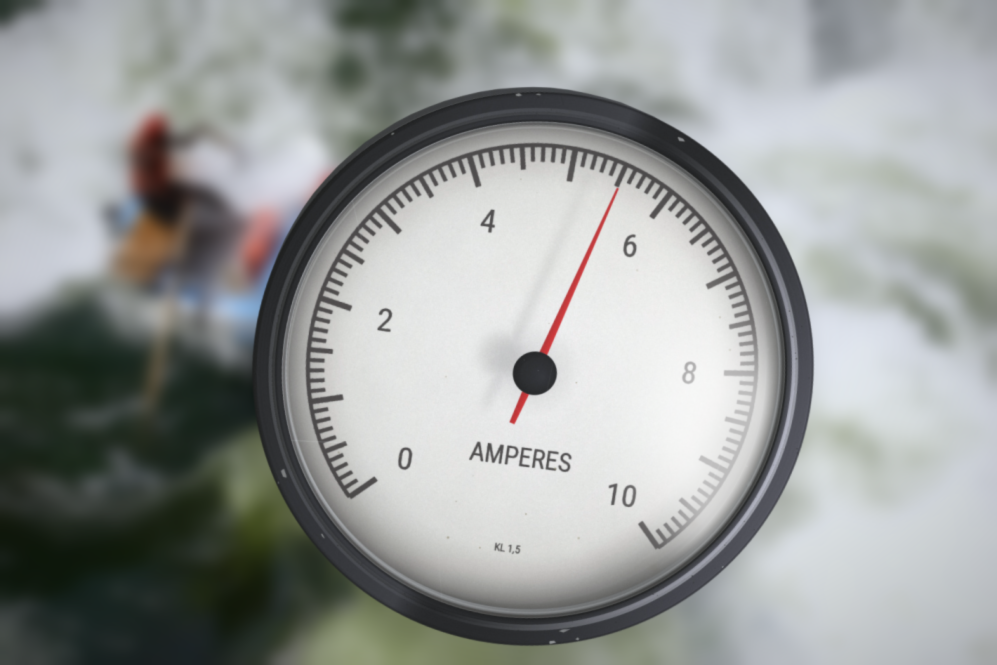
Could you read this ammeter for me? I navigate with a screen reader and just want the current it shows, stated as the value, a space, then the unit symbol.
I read 5.5 A
